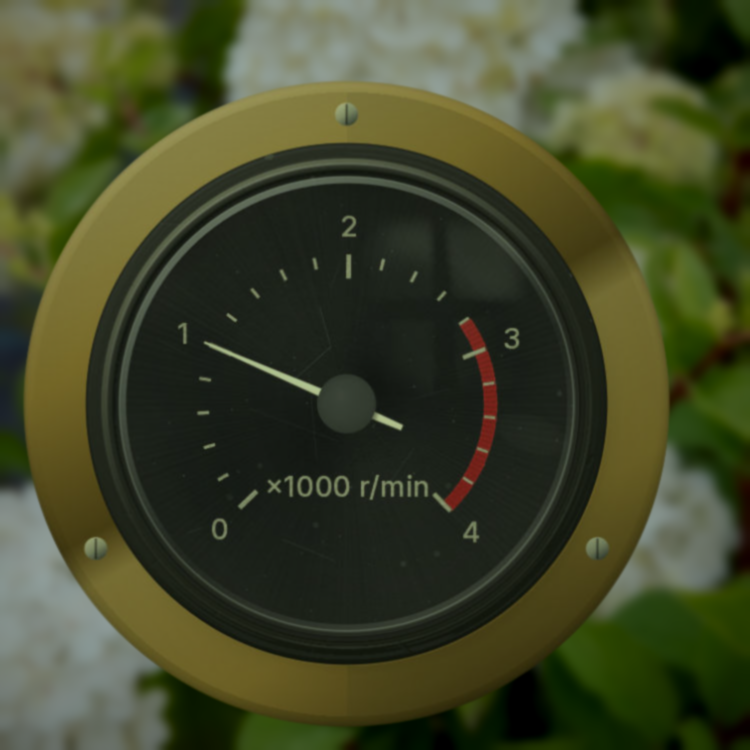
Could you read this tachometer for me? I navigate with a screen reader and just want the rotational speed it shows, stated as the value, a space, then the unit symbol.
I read 1000 rpm
